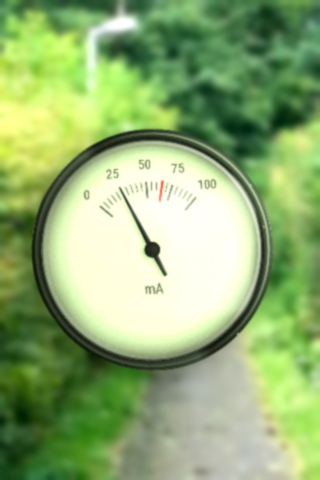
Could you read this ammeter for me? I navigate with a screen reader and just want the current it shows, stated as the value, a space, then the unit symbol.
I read 25 mA
